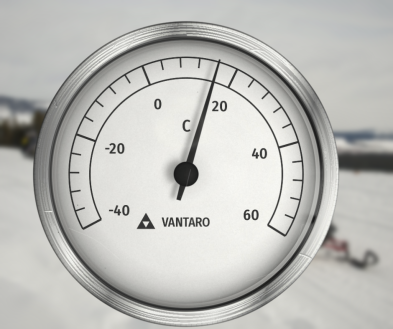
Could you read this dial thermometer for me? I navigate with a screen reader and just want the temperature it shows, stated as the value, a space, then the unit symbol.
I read 16 °C
